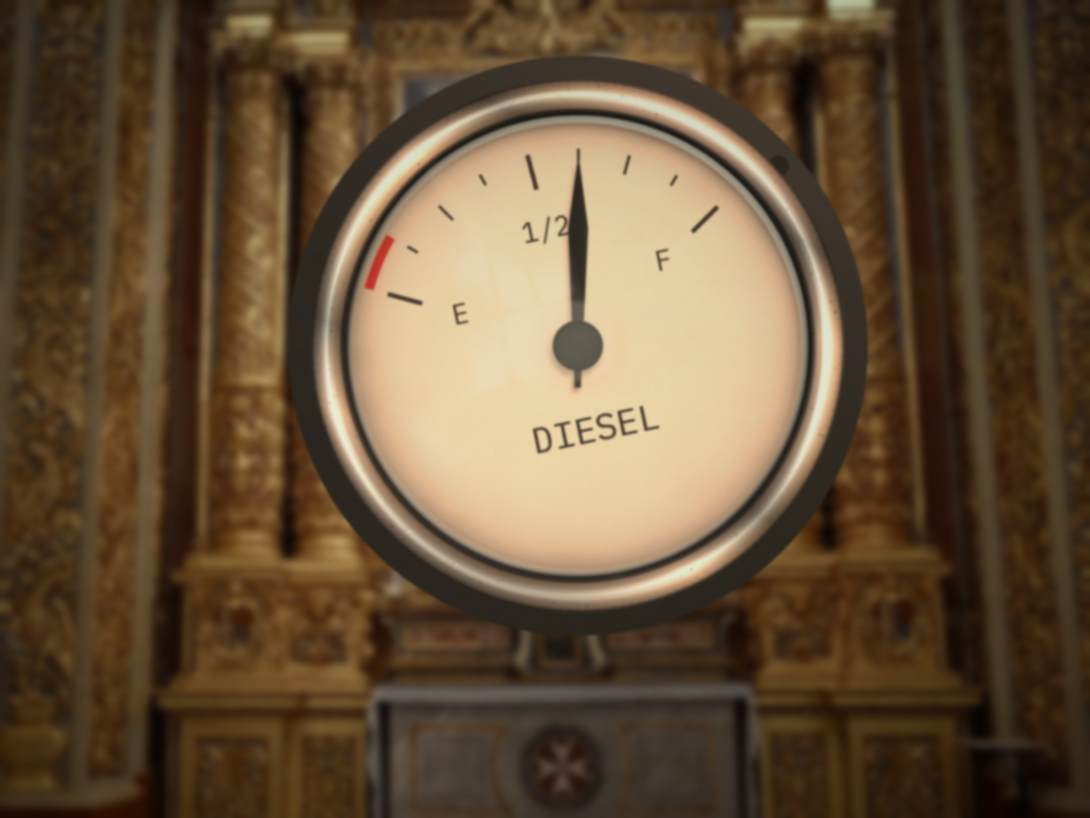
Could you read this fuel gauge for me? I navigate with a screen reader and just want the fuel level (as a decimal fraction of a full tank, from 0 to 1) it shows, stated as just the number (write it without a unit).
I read 0.625
